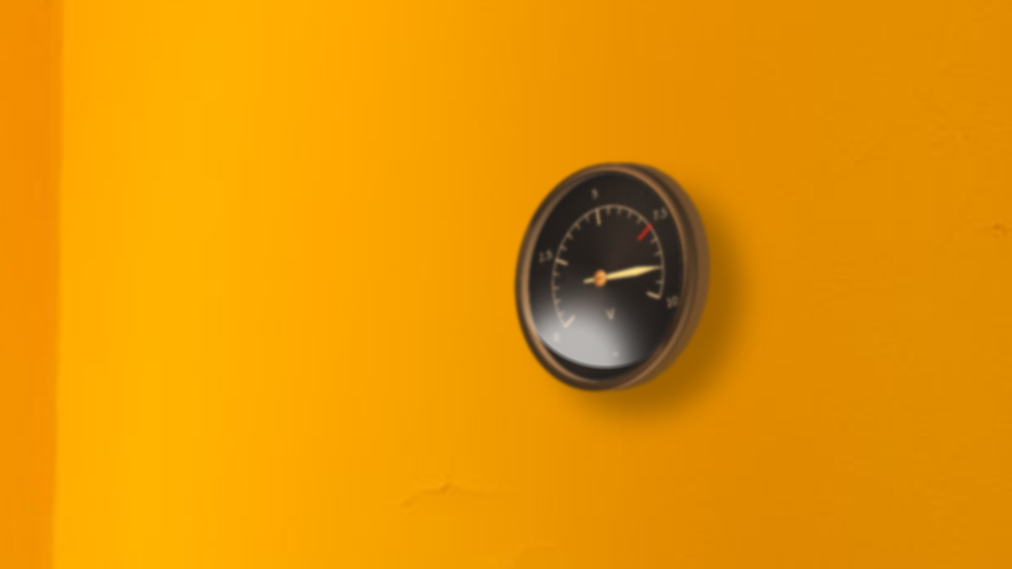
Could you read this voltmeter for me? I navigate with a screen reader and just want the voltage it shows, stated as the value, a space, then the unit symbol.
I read 9 V
